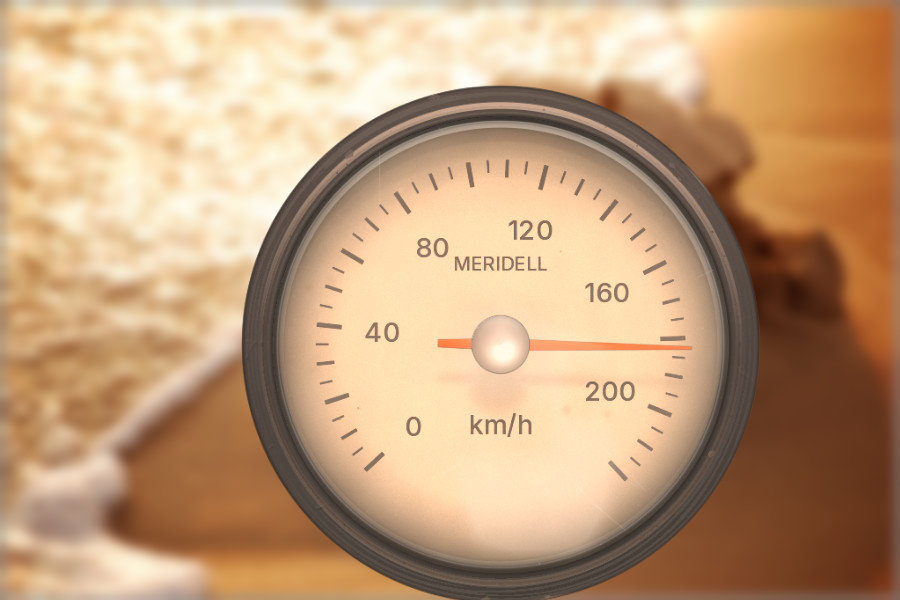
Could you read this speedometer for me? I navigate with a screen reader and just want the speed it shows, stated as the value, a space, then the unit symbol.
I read 182.5 km/h
